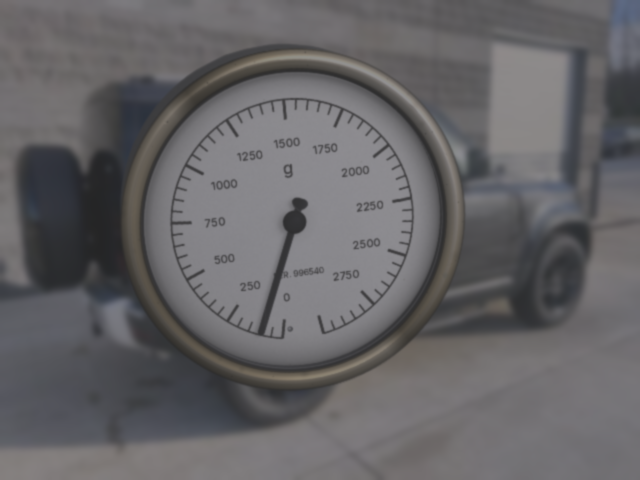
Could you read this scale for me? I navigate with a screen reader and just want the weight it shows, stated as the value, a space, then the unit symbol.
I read 100 g
